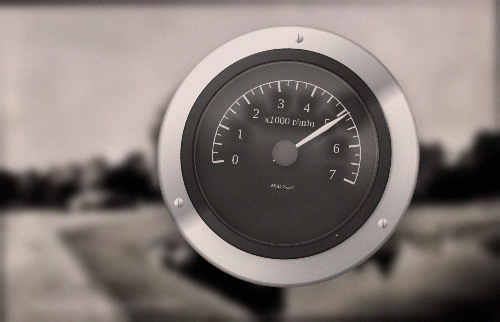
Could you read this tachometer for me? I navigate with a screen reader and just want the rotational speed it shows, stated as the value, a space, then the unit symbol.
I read 5125 rpm
